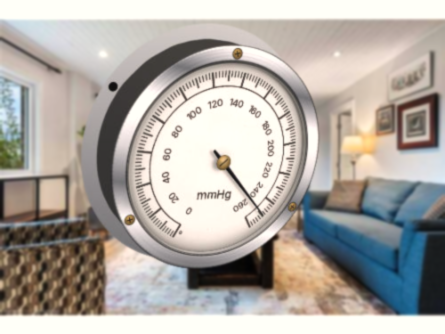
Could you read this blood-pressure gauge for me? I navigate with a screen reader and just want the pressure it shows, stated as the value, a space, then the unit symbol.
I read 250 mmHg
